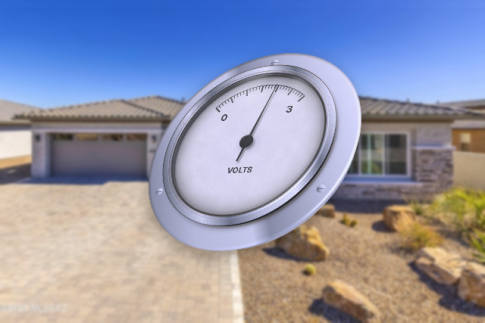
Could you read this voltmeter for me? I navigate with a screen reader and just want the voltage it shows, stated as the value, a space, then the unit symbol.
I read 2 V
